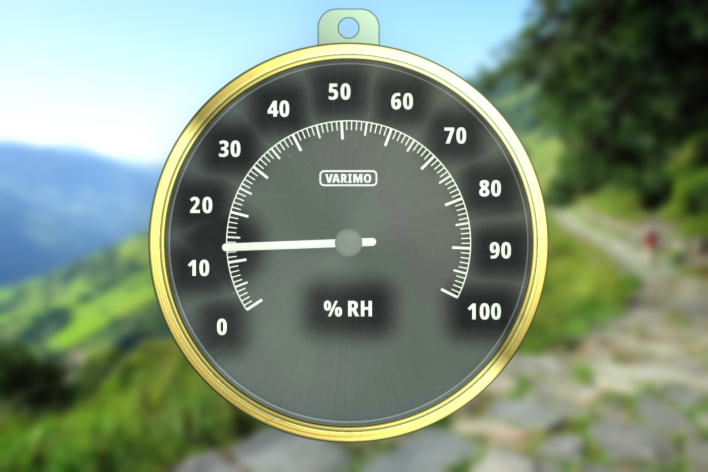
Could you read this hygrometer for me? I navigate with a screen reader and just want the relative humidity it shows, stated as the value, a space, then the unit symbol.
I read 13 %
